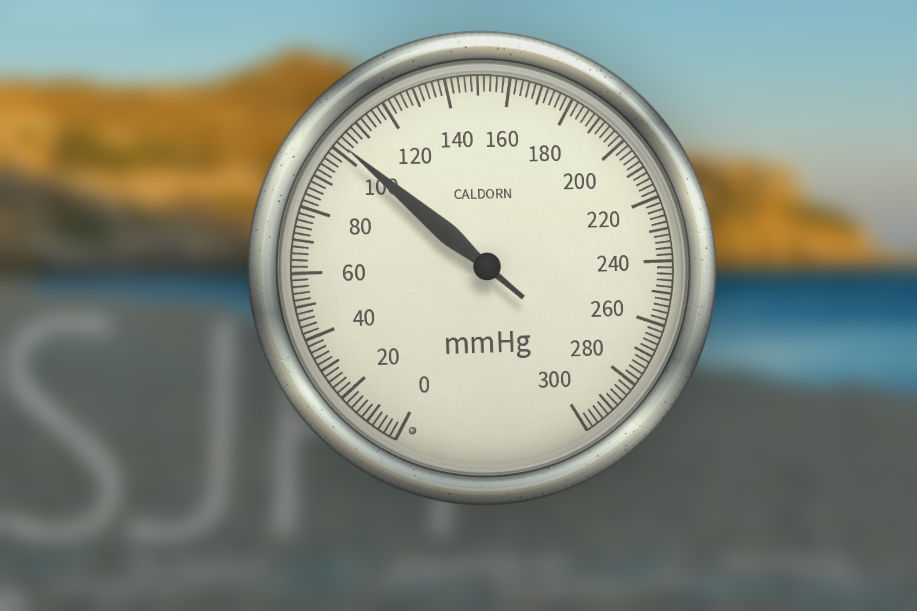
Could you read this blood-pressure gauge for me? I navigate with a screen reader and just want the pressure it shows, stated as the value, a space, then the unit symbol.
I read 102 mmHg
